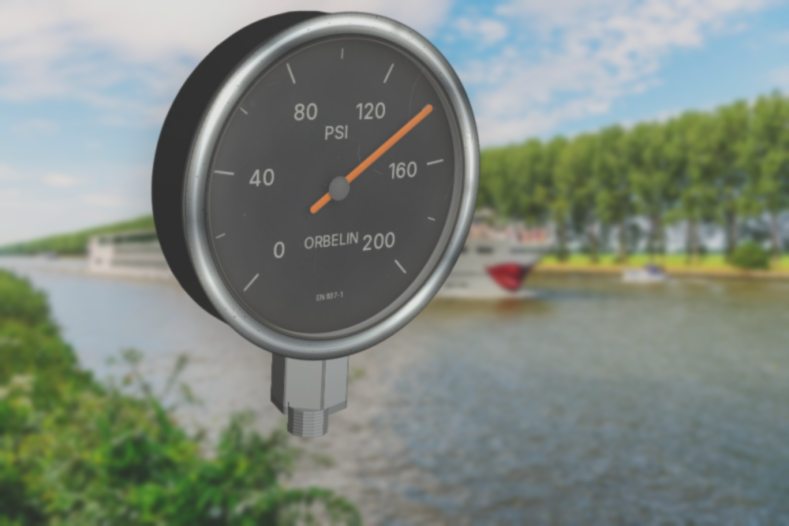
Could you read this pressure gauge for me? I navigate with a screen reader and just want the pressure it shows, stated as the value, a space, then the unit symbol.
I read 140 psi
